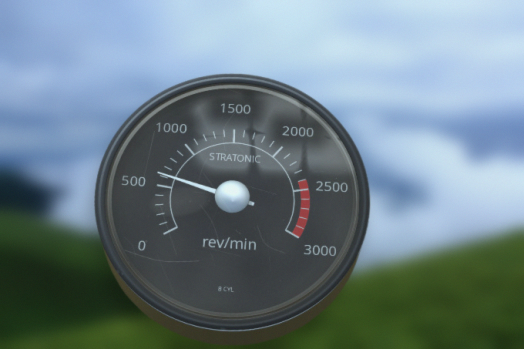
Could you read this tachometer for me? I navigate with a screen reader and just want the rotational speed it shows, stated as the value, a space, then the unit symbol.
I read 600 rpm
